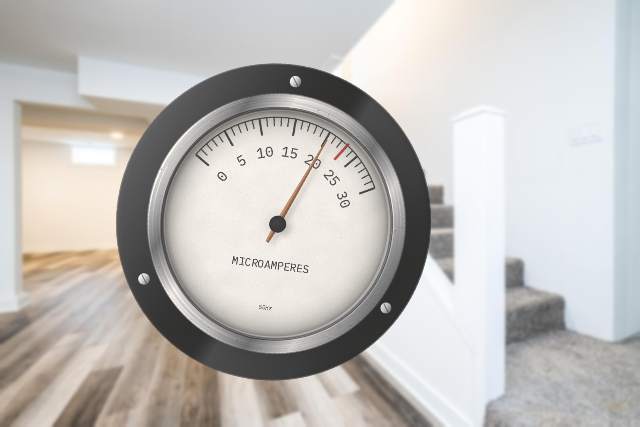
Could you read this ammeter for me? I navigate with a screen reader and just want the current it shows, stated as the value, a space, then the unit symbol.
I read 20 µA
